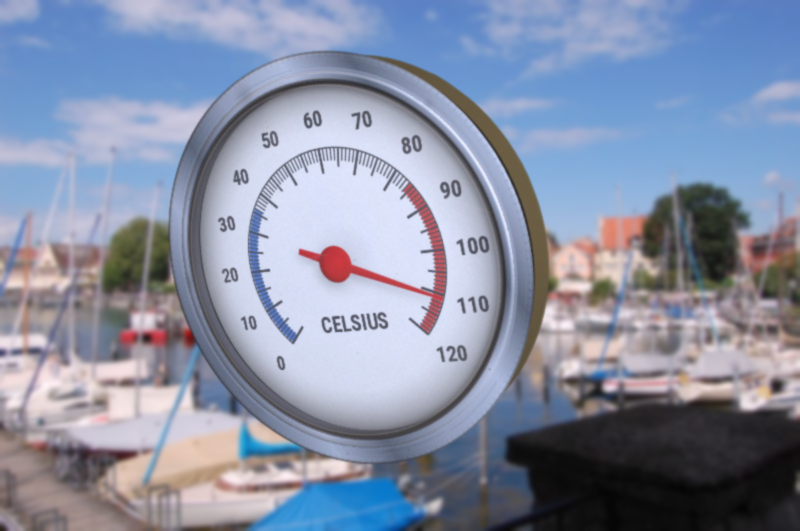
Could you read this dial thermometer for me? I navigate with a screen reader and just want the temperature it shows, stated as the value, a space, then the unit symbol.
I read 110 °C
